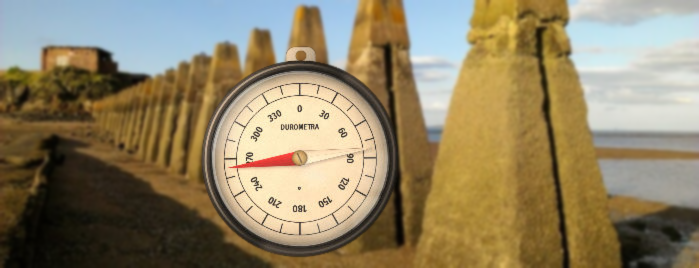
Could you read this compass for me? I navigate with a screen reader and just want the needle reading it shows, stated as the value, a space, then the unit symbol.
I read 262.5 °
